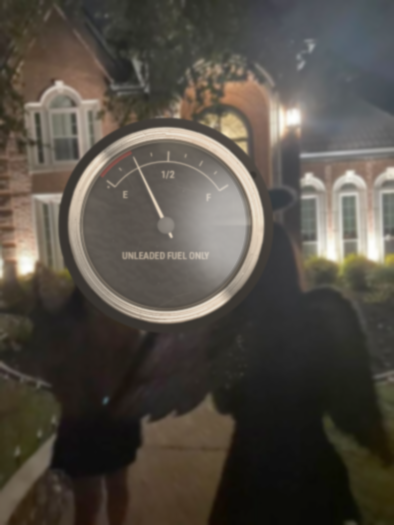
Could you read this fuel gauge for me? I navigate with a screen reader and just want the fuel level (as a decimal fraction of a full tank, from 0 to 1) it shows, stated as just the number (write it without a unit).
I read 0.25
